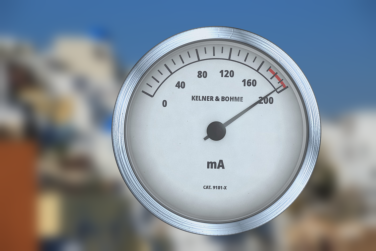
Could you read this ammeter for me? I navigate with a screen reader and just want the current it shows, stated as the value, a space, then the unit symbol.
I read 195 mA
